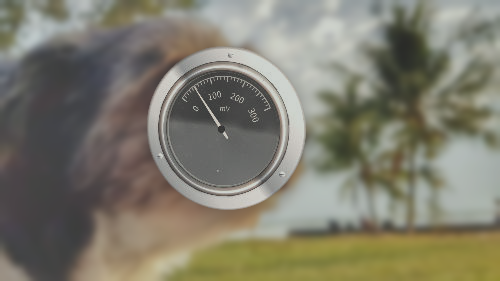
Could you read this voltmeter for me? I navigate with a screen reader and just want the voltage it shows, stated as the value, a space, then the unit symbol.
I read 50 mV
